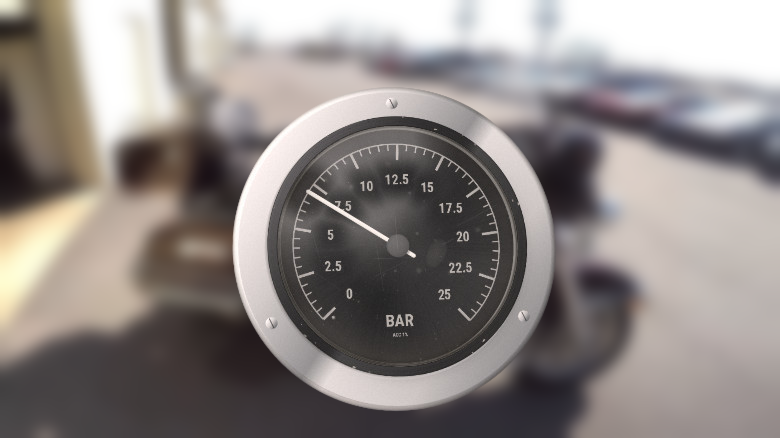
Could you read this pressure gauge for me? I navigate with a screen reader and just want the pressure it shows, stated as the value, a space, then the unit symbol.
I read 7 bar
